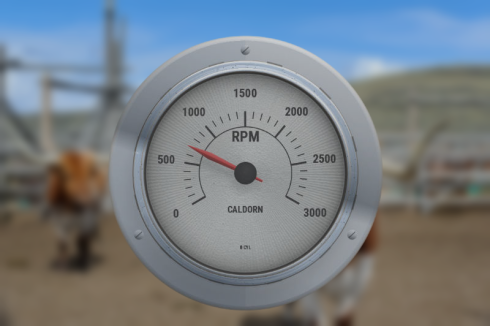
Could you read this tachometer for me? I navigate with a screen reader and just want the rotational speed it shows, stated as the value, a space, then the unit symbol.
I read 700 rpm
